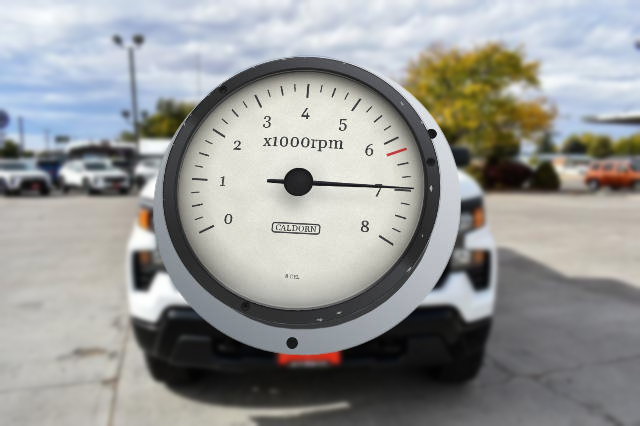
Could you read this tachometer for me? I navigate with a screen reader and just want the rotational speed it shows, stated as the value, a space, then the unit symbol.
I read 7000 rpm
